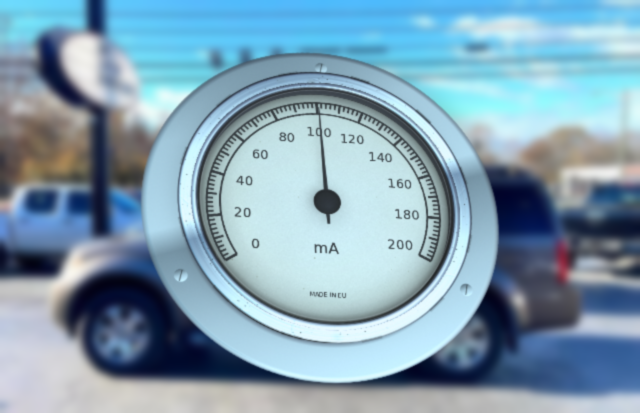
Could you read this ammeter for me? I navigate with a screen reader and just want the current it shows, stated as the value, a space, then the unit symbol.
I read 100 mA
